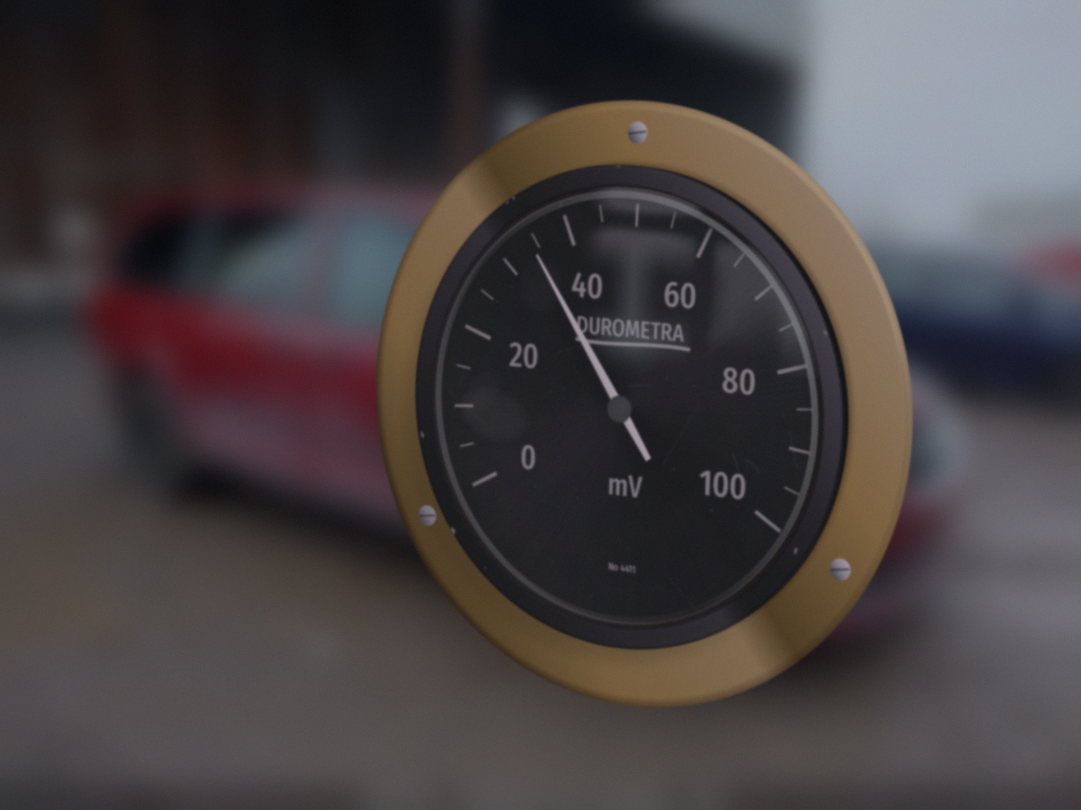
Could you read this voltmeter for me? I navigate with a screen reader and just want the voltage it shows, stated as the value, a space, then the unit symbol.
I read 35 mV
